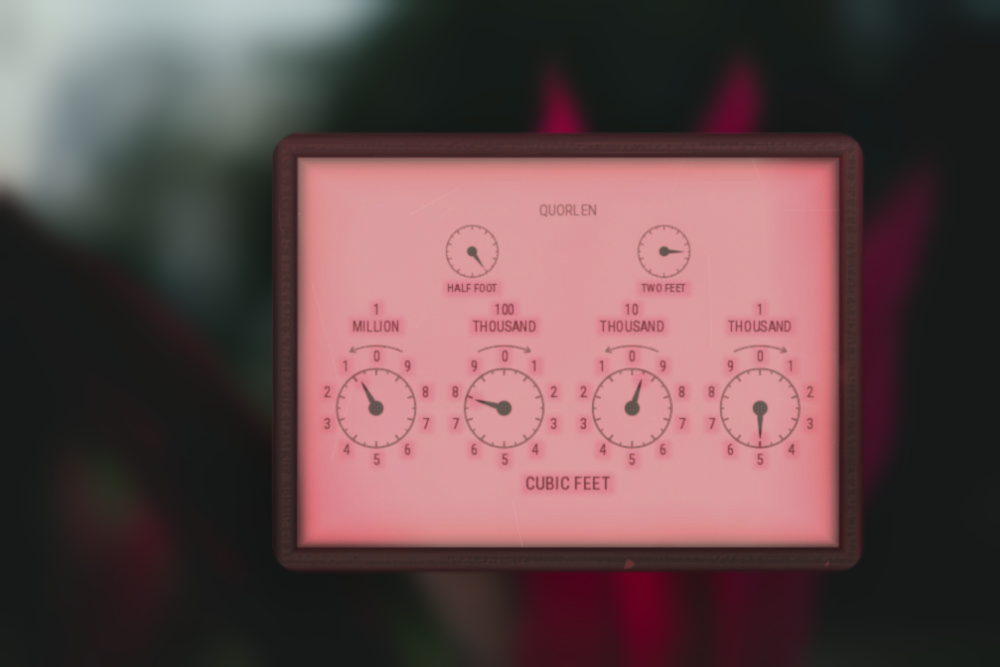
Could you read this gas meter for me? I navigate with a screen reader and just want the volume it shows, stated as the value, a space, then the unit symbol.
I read 79500 ft³
